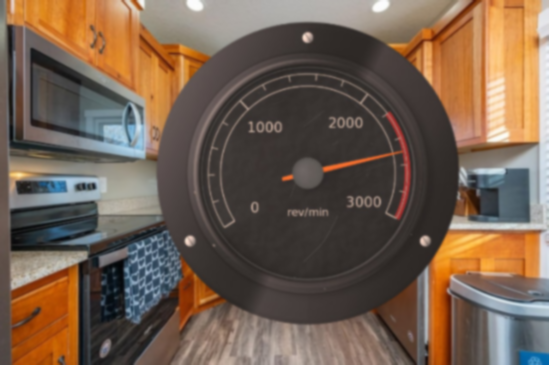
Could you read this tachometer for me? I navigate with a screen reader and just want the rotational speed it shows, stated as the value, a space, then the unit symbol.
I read 2500 rpm
